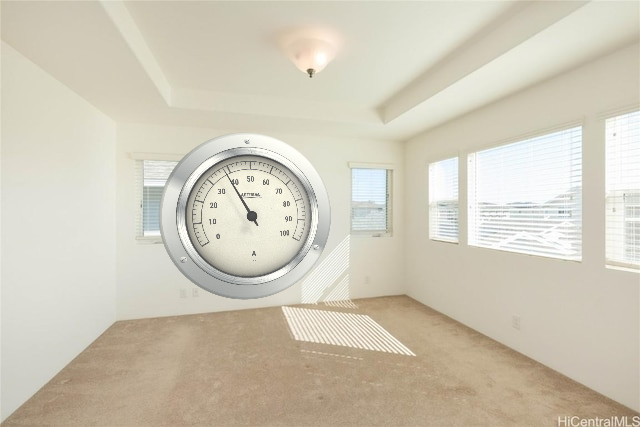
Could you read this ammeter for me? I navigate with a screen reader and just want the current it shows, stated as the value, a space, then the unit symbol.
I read 38 A
